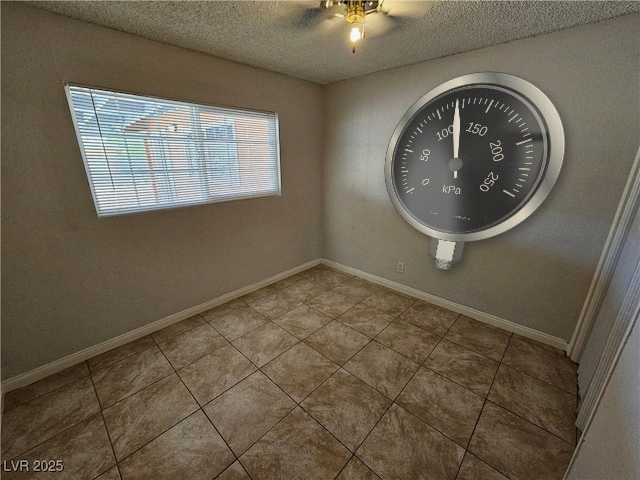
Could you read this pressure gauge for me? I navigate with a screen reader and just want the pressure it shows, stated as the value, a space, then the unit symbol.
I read 120 kPa
